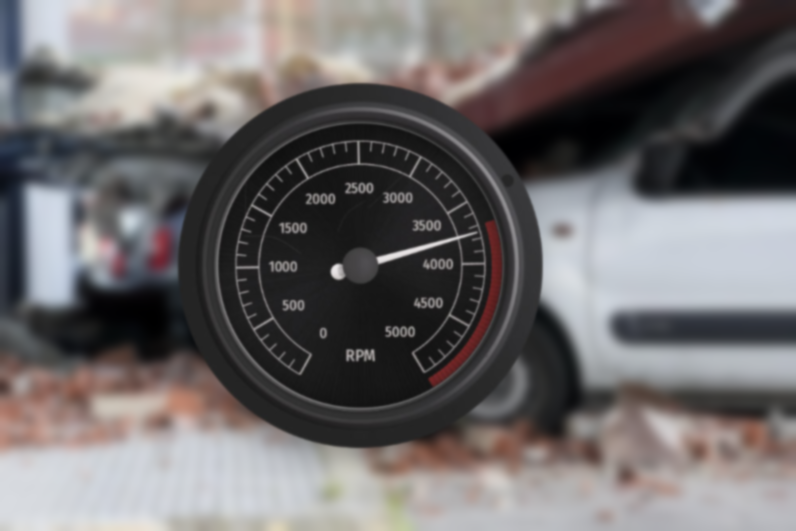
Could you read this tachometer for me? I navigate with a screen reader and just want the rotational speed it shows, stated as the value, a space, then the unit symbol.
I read 3750 rpm
